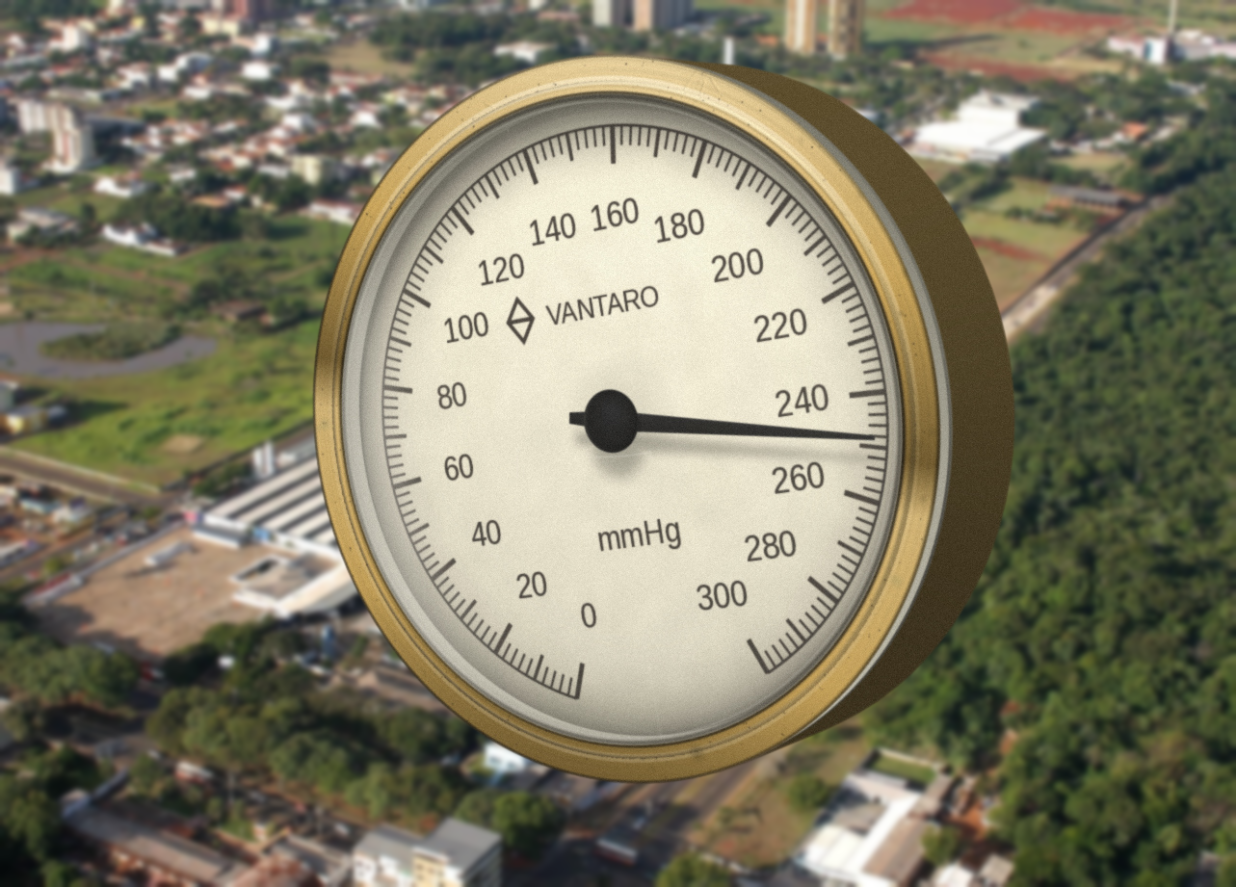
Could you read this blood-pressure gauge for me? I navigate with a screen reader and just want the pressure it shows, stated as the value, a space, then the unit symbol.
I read 248 mmHg
